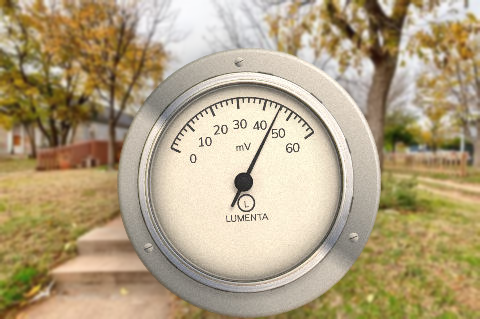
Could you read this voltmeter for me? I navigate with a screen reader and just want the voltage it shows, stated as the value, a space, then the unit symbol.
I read 46 mV
